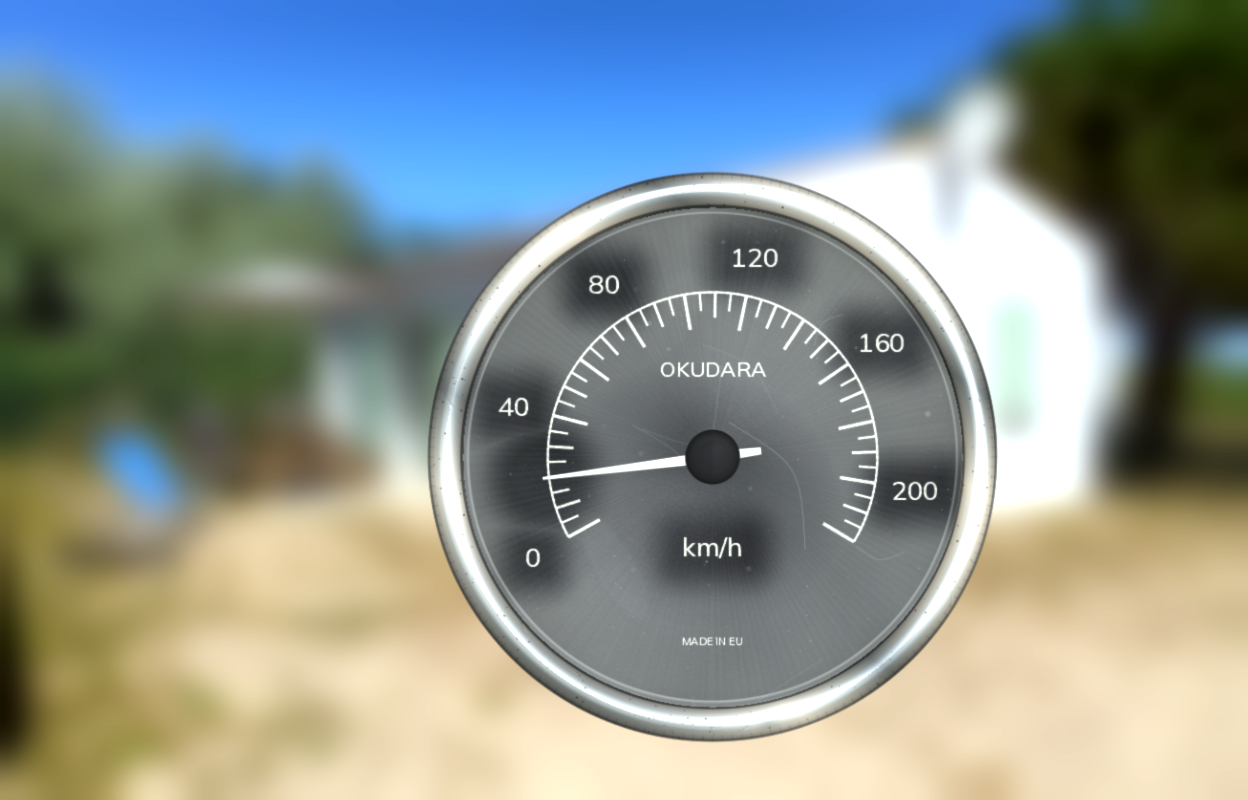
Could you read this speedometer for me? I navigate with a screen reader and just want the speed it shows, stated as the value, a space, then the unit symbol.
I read 20 km/h
